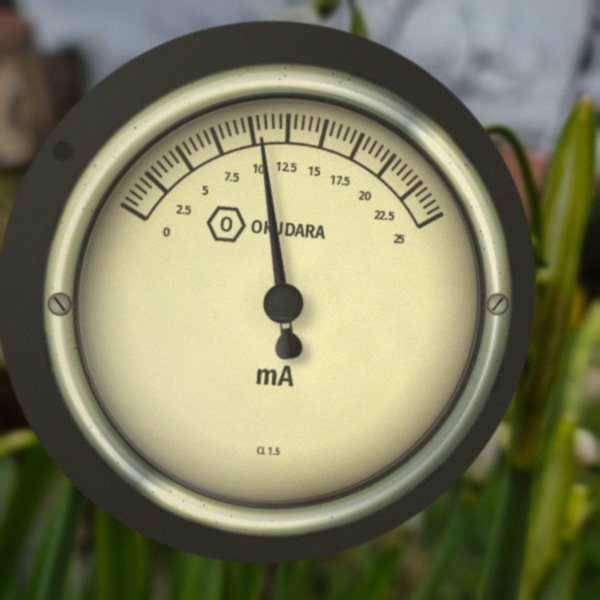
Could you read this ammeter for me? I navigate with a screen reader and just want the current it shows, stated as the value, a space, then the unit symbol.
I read 10.5 mA
